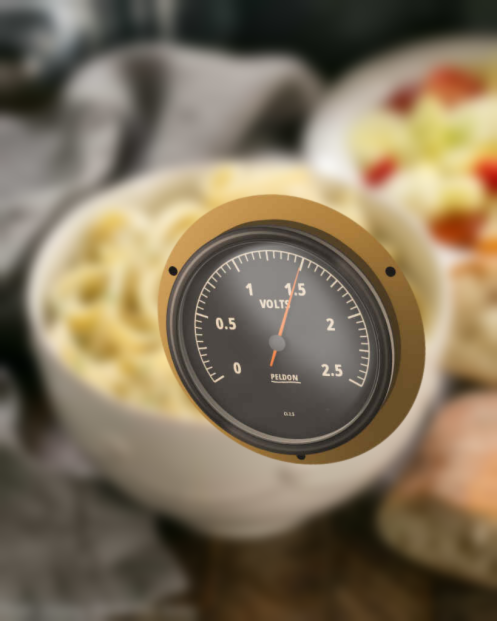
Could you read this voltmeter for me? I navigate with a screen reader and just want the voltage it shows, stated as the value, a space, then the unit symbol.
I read 1.5 V
